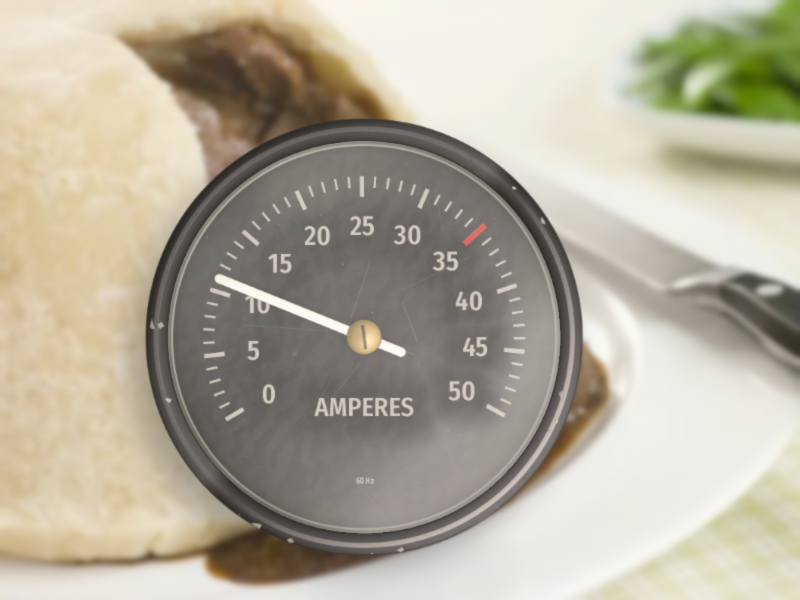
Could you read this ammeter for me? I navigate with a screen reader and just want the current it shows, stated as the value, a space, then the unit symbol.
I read 11 A
